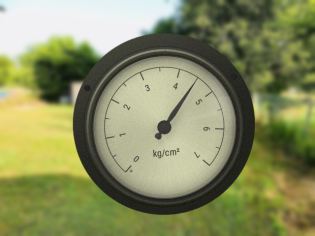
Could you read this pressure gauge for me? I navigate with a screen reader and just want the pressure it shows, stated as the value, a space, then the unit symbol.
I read 4.5 kg/cm²
